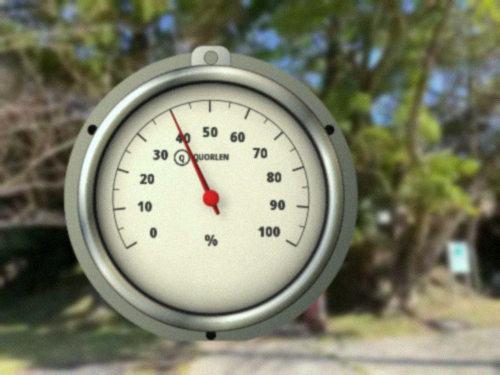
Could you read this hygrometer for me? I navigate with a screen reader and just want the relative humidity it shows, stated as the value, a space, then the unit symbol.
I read 40 %
